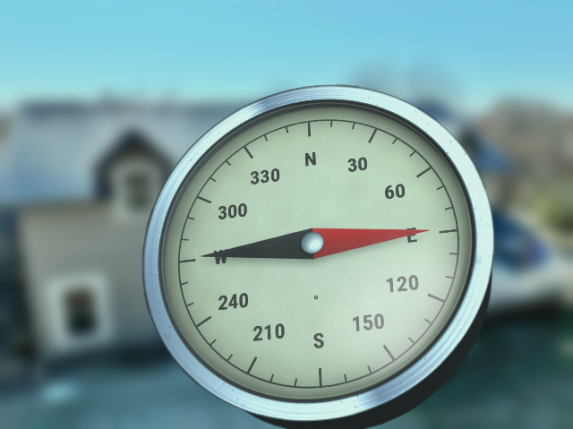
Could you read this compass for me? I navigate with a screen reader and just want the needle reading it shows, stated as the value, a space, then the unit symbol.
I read 90 °
